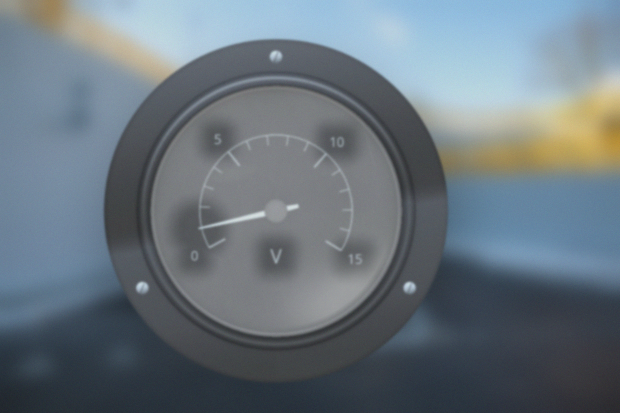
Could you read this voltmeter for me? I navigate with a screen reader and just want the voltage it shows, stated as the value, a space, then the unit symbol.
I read 1 V
